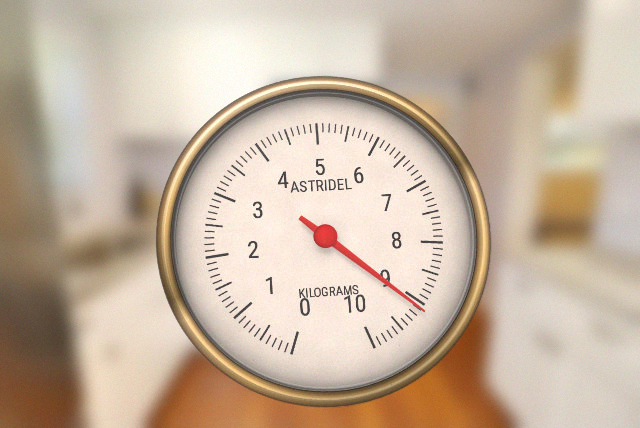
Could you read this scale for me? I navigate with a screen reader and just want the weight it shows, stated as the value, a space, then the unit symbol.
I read 9.1 kg
